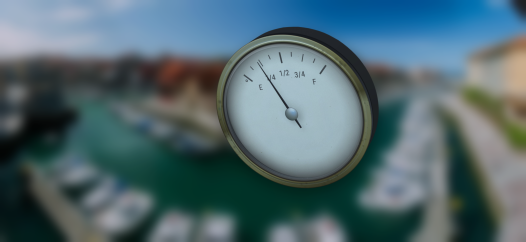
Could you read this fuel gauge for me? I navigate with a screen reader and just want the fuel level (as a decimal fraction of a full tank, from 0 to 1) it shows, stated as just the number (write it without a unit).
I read 0.25
